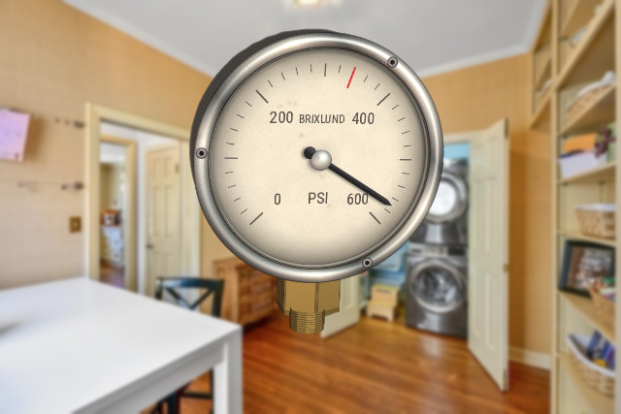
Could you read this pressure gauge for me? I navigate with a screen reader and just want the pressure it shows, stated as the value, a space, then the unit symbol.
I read 570 psi
